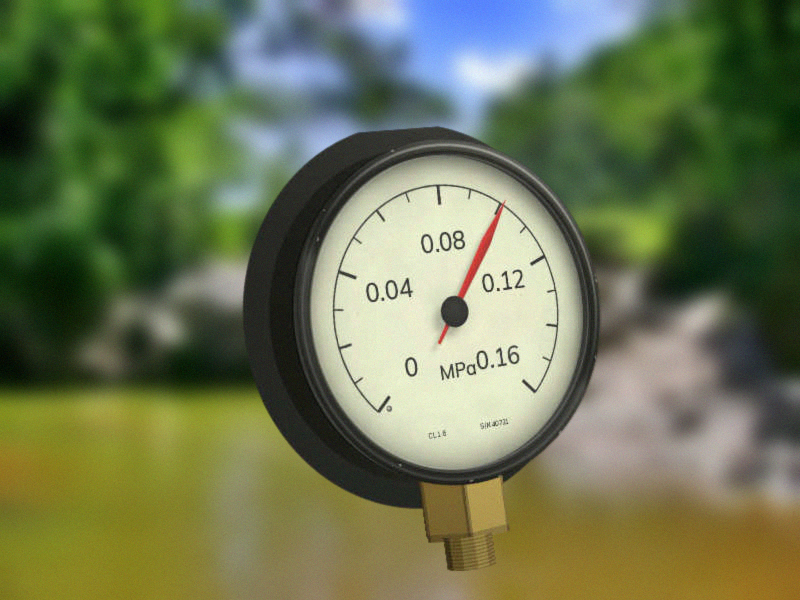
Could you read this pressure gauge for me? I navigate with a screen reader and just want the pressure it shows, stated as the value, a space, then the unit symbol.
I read 0.1 MPa
